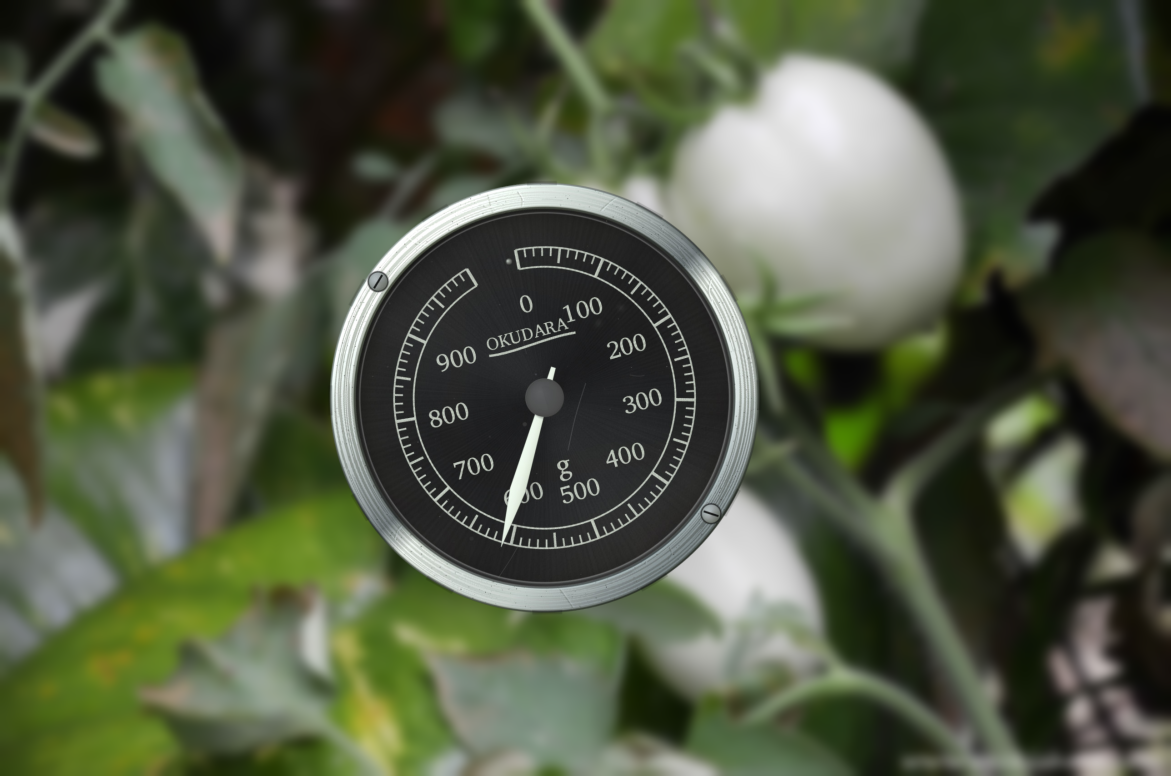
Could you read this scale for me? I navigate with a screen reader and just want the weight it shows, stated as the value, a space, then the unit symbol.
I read 610 g
